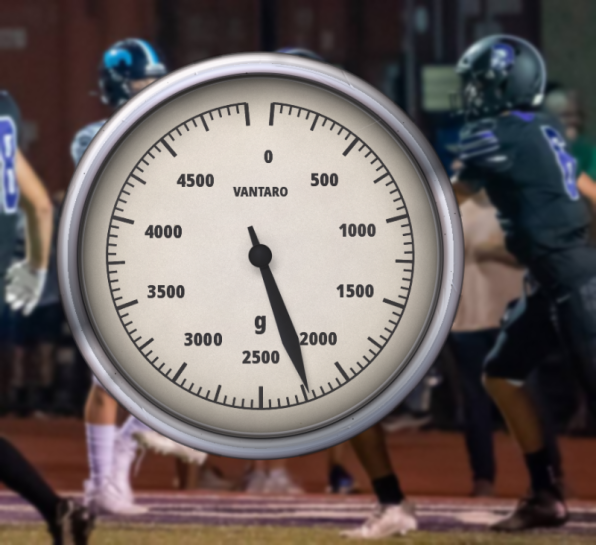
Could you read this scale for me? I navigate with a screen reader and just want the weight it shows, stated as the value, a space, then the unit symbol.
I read 2225 g
